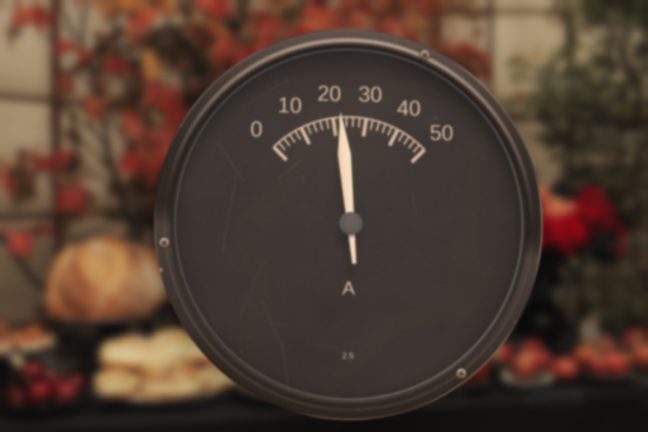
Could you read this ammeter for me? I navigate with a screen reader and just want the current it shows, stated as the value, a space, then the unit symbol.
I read 22 A
